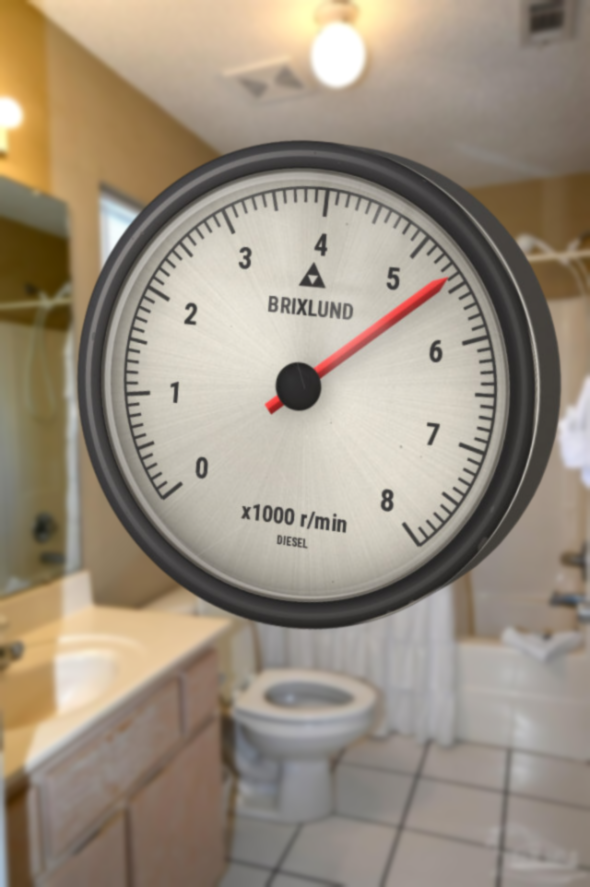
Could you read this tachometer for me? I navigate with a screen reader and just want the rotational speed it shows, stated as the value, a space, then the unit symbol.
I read 5400 rpm
